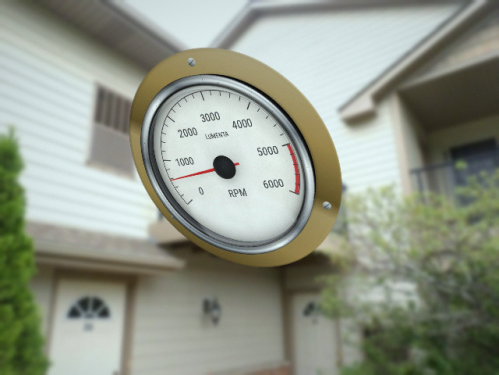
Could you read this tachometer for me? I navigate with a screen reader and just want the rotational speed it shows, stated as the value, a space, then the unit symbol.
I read 600 rpm
